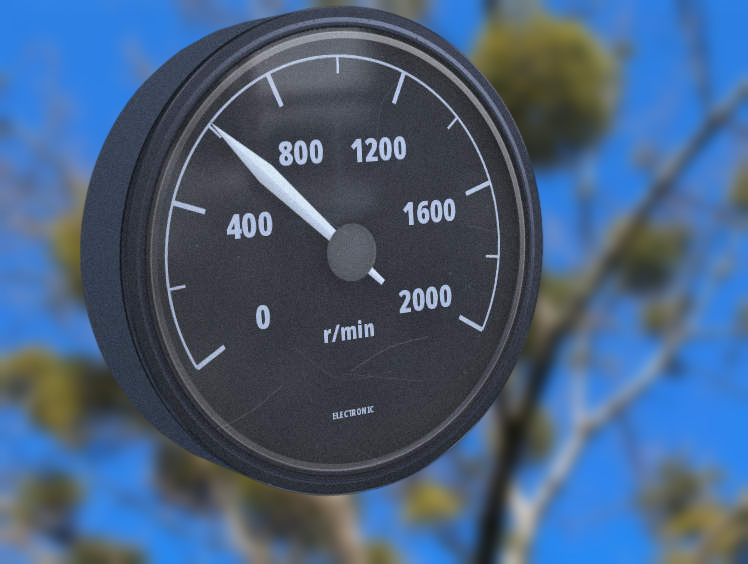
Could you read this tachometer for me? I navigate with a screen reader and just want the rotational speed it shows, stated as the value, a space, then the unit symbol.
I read 600 rpm
